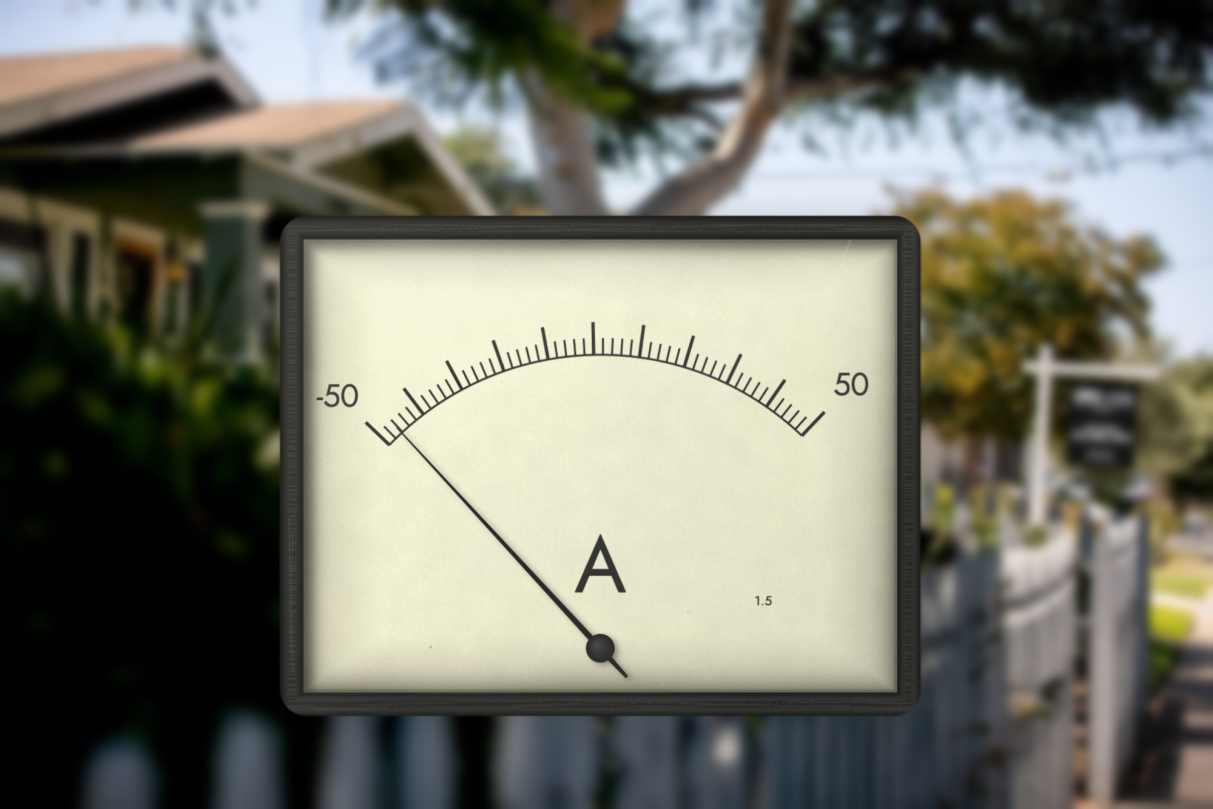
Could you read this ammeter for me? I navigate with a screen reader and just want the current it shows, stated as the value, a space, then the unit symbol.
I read -46 A
